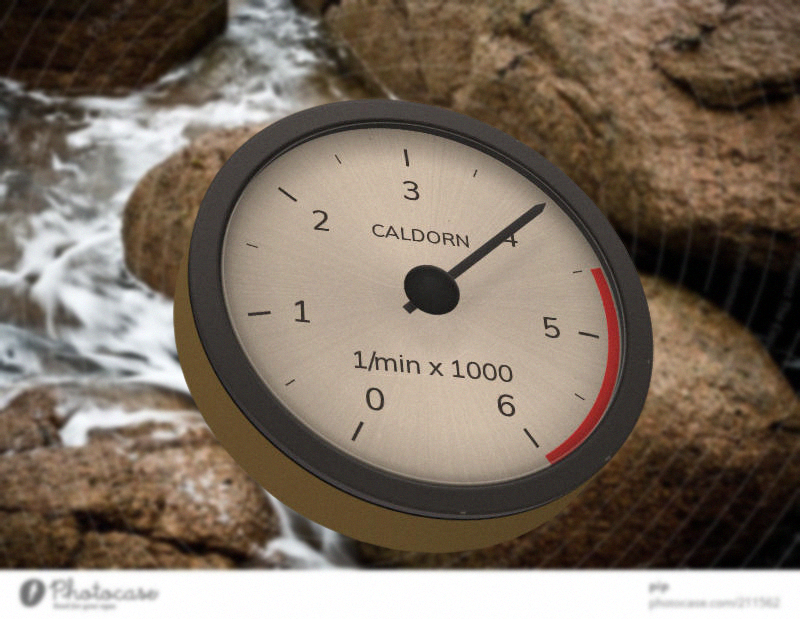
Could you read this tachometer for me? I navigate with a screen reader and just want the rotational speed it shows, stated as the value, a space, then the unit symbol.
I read 4000 rpm
